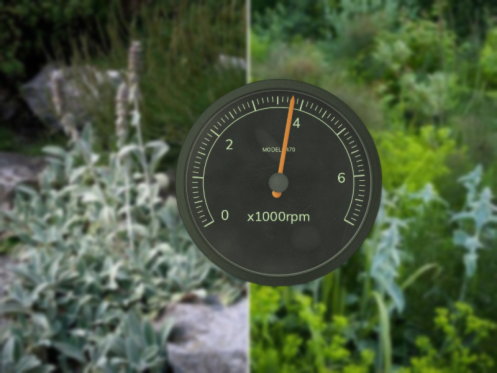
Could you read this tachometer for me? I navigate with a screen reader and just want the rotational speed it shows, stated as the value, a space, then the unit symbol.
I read 3800 rpm
